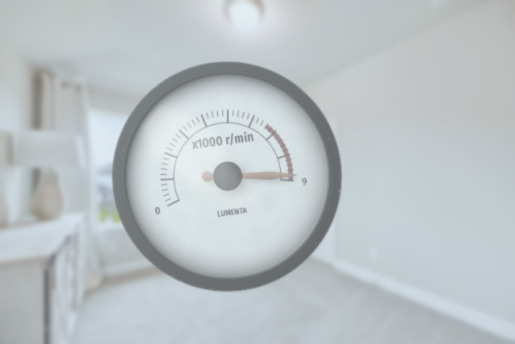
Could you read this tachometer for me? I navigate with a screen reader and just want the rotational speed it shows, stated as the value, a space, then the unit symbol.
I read 8800 rpm
